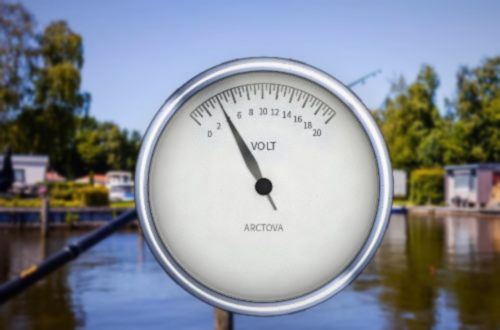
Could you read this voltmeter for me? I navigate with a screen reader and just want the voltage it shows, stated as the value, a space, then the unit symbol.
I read 4 V
